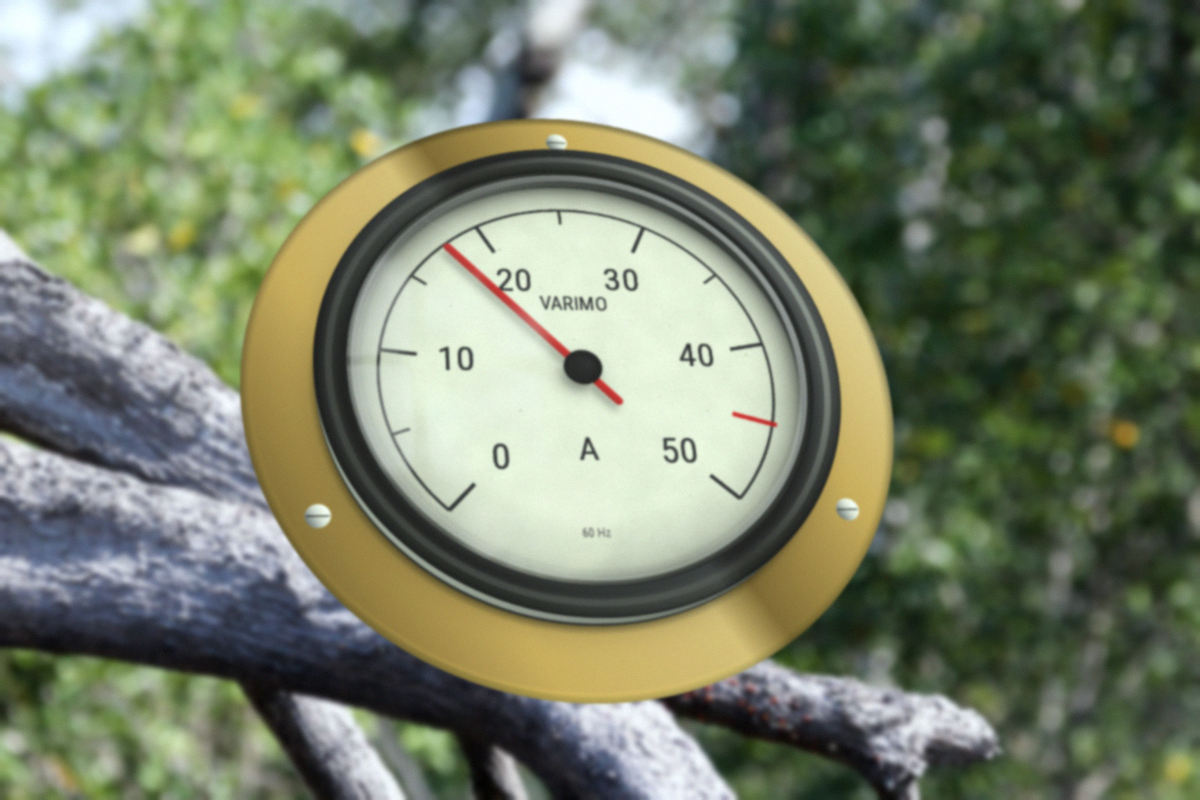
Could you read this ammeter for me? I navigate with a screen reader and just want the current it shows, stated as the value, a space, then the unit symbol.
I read 17.5 A
